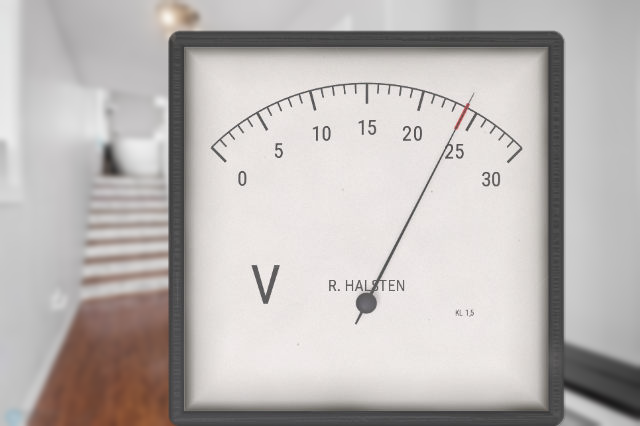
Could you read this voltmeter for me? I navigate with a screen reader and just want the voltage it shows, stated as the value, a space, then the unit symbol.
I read 24 V
